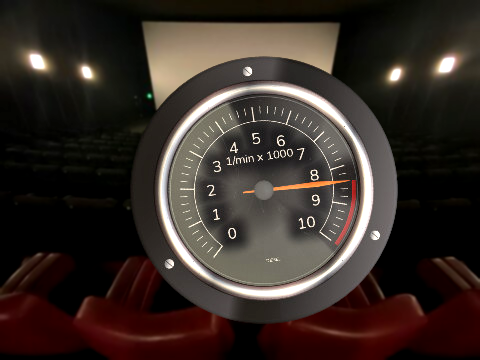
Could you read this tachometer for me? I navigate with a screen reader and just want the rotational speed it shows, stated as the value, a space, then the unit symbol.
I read 8400 rpm
